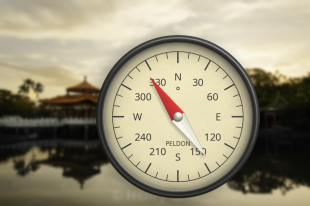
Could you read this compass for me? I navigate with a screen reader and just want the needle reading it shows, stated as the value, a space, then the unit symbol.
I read 325 °
